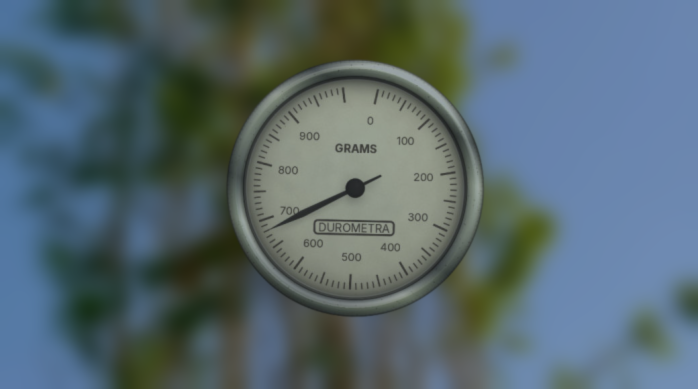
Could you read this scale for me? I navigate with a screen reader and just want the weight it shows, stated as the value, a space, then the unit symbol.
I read 680 g
